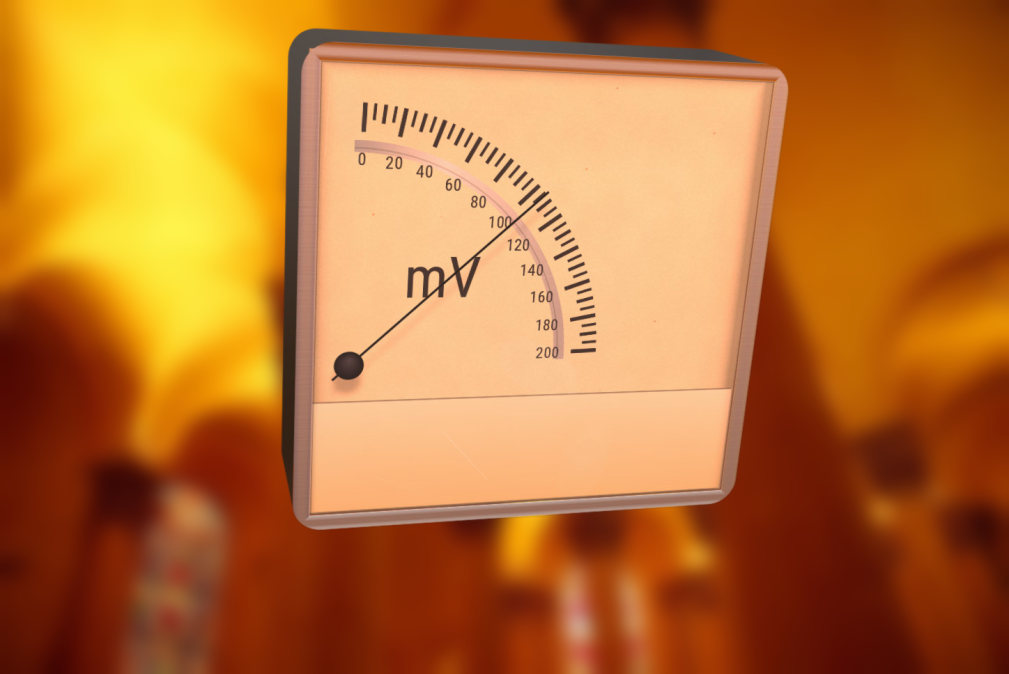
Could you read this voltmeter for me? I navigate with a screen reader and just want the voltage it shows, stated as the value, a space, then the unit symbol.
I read 105 mV
